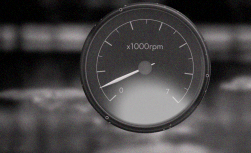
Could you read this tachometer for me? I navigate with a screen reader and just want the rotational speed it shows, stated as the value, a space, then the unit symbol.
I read 500 rpm
